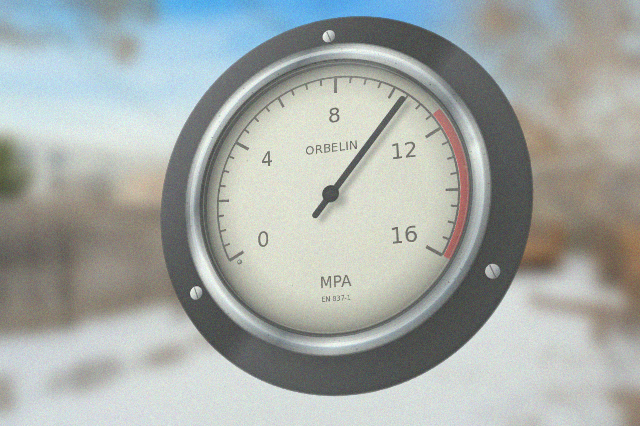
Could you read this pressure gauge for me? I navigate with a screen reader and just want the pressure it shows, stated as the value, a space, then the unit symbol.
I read 10.5 MPa
